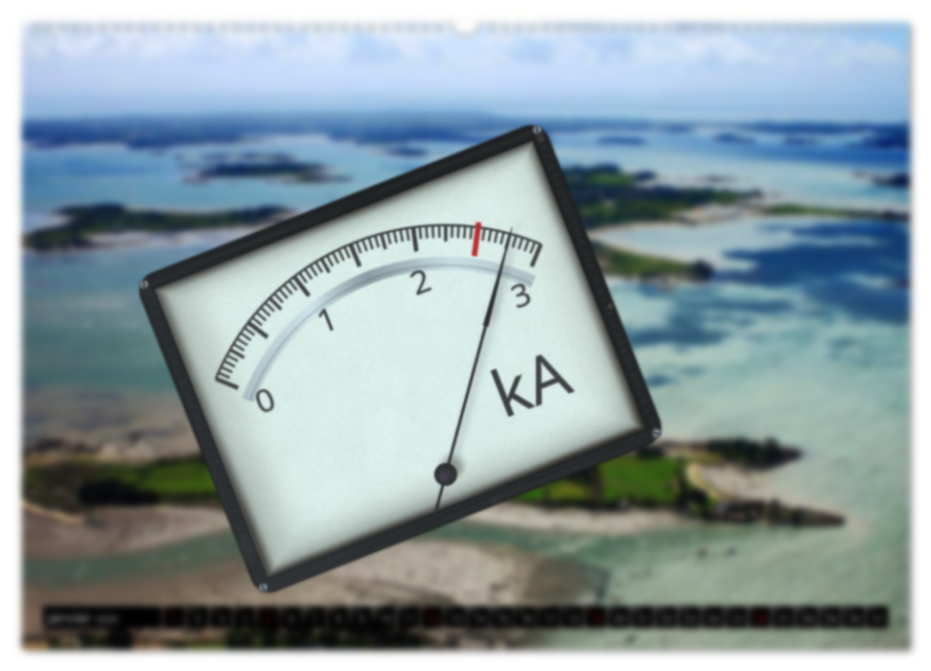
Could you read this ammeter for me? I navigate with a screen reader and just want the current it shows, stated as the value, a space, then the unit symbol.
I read 2.75 kA
